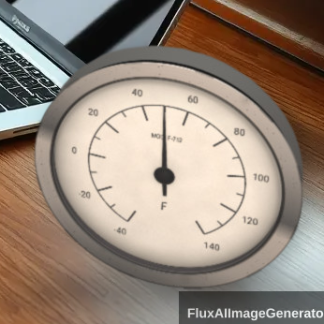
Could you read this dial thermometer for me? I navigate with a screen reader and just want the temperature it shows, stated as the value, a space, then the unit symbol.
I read 50 °F
